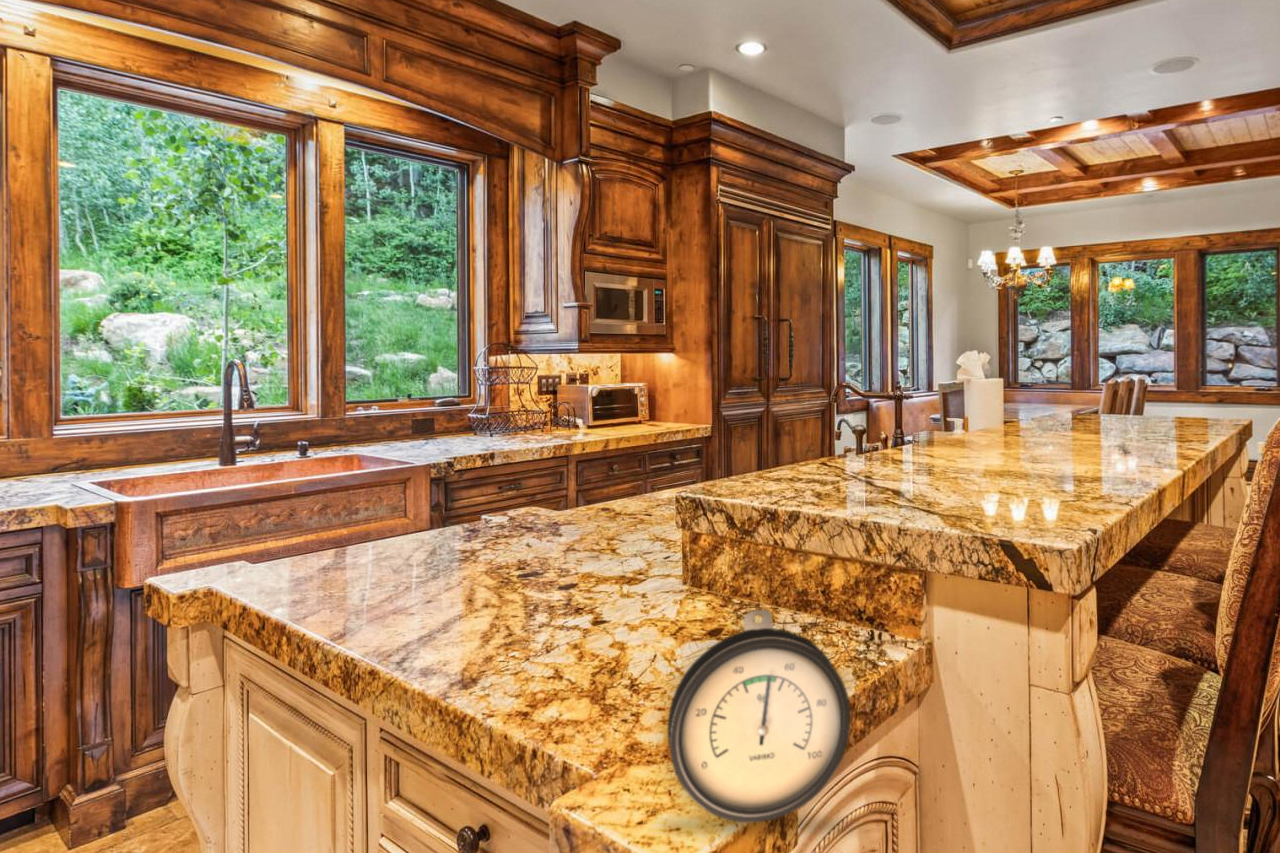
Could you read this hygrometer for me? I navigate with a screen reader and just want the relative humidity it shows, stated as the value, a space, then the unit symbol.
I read 52 %
